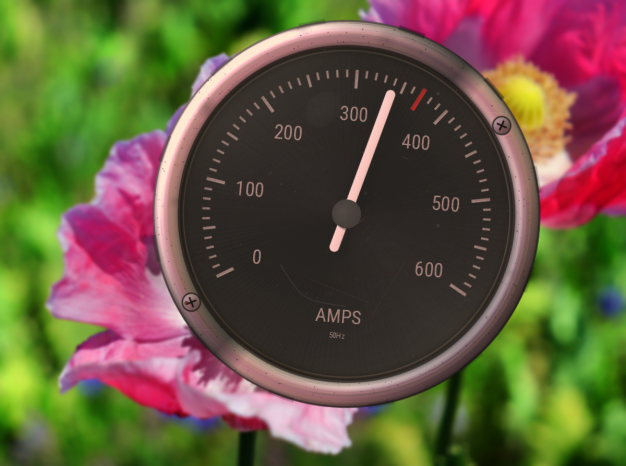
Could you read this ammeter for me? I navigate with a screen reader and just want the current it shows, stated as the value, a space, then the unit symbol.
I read 340 A
